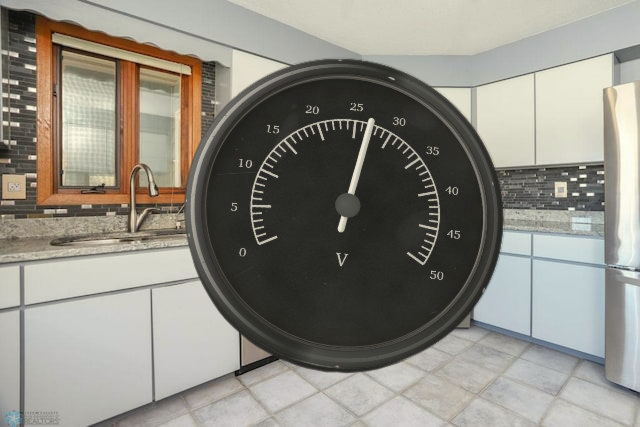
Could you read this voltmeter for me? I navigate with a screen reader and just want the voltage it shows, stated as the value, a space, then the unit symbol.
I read 27 V
